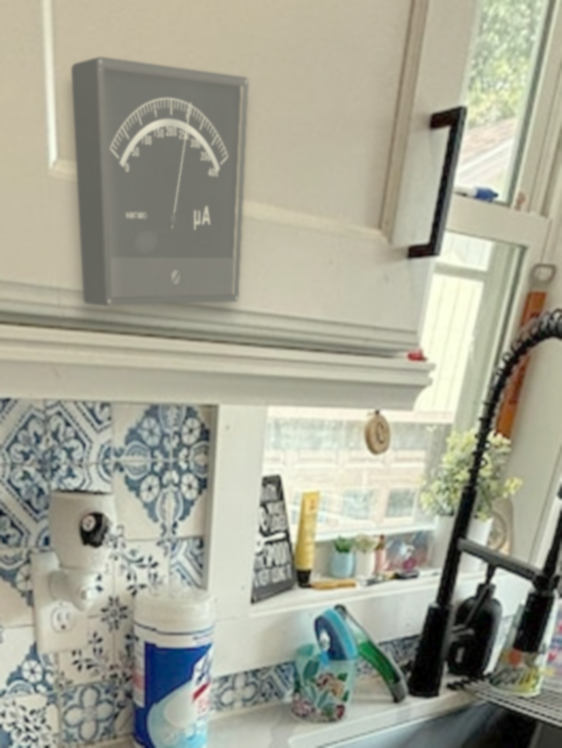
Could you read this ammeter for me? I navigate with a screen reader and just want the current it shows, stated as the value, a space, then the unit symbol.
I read 250 µA
